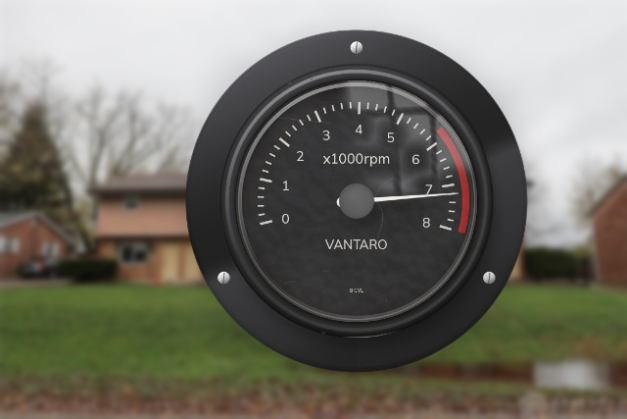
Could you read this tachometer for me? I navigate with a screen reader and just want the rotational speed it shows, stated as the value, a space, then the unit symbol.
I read 7200 rpm
